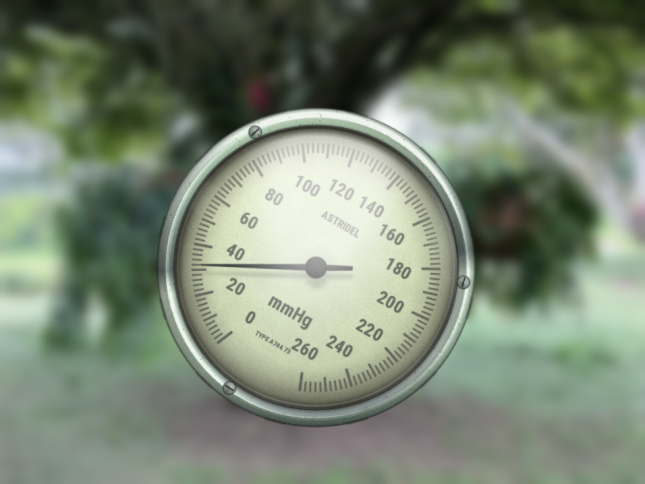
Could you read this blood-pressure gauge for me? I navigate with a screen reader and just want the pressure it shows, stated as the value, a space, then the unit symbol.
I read 32 mmHg
